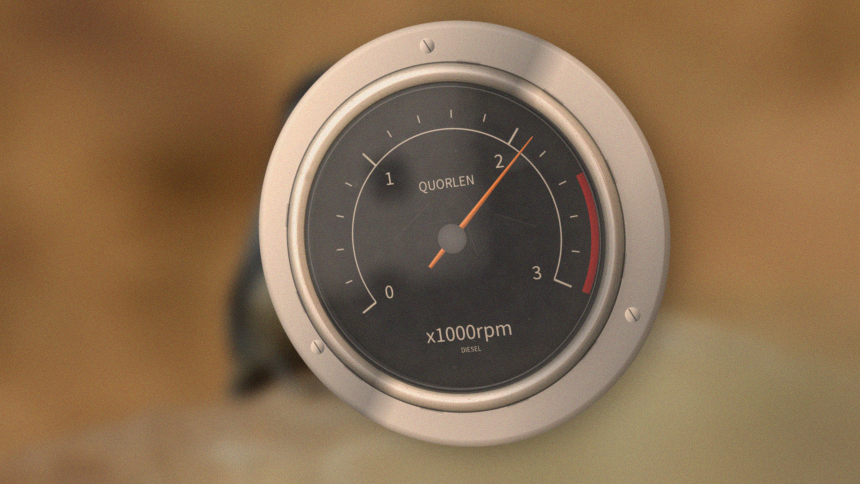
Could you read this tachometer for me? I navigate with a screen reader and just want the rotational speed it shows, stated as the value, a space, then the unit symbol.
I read 2100 rpm
